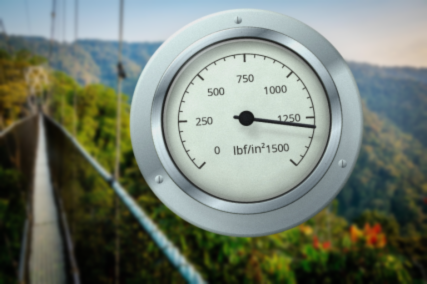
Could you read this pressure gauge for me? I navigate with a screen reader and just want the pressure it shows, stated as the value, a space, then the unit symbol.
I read 1300 psi
